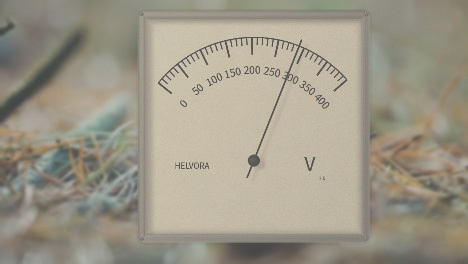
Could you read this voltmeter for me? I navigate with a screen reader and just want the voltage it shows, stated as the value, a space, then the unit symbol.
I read 290 V
